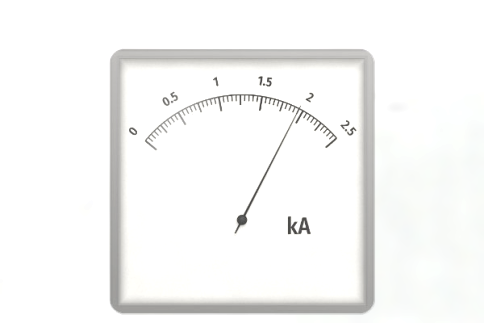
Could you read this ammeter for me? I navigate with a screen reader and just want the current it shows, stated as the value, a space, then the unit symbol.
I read 1.95 kA
